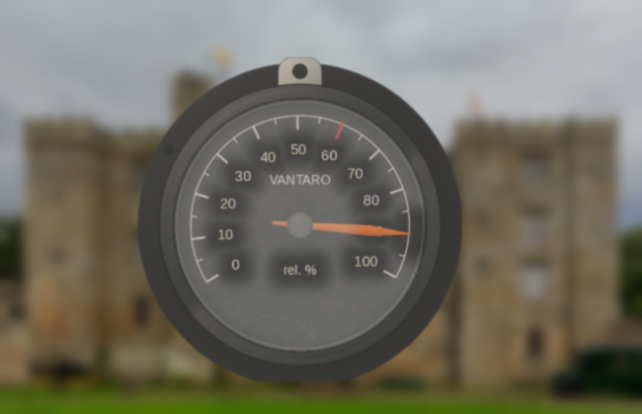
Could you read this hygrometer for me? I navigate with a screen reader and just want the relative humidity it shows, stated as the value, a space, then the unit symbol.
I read 90 %
